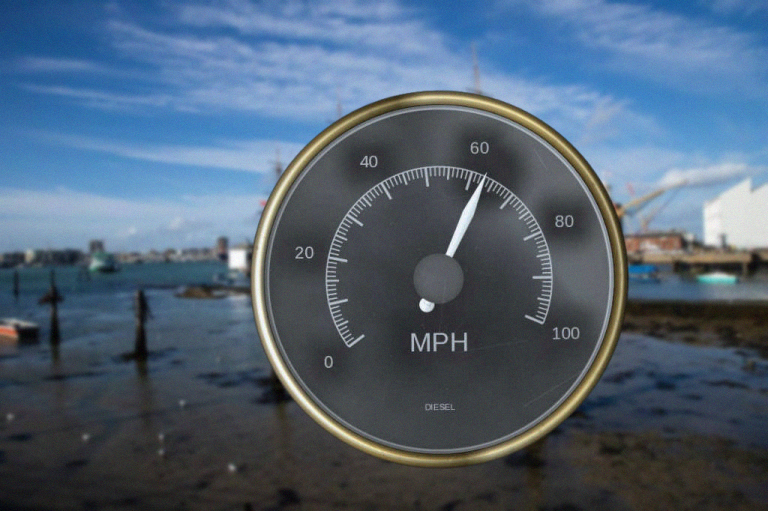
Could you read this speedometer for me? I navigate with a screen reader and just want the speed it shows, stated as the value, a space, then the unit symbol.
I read 63 mph
